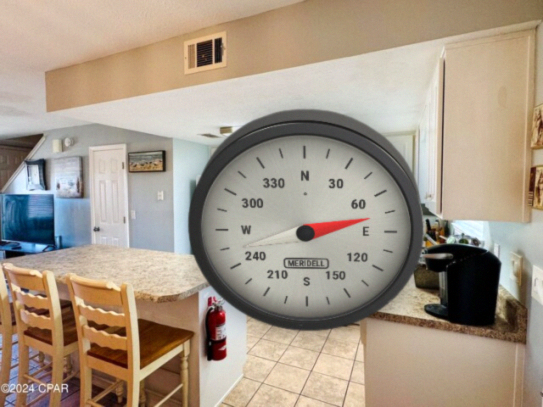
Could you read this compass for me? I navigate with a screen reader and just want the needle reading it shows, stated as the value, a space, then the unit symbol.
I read 75 °
